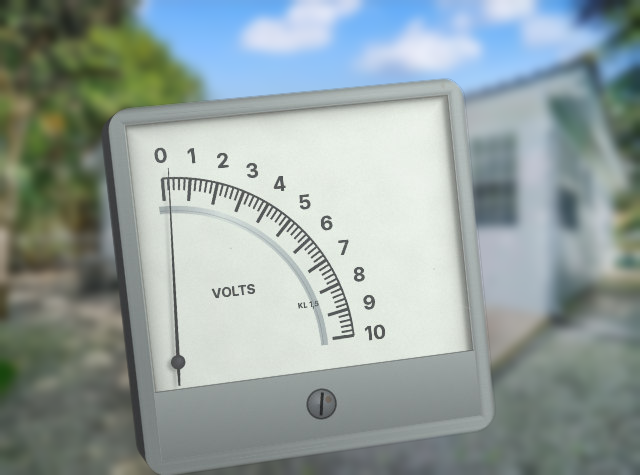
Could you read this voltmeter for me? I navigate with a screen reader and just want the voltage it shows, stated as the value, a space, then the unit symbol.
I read 0.2 V
